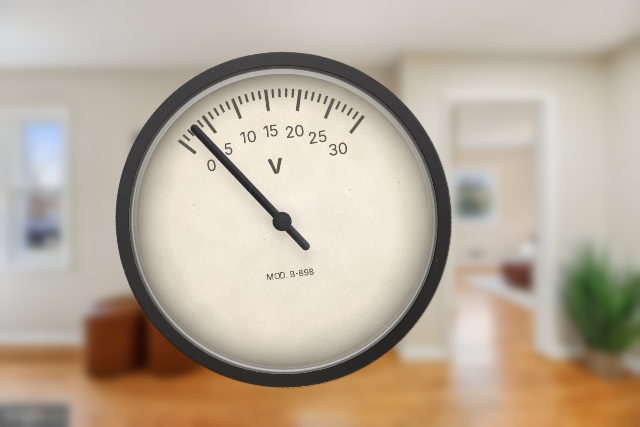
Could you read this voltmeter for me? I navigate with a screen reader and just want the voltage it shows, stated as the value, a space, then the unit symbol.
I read 3 V
